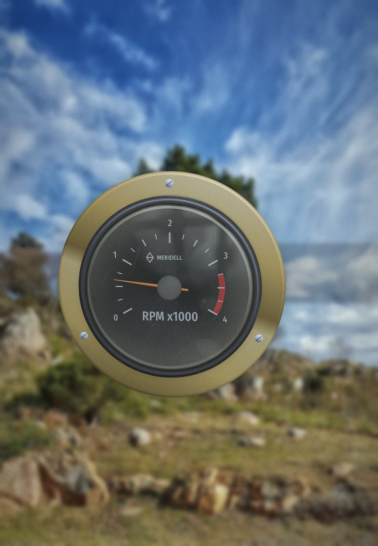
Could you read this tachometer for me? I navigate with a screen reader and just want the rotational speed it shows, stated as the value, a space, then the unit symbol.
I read 625 rpm
